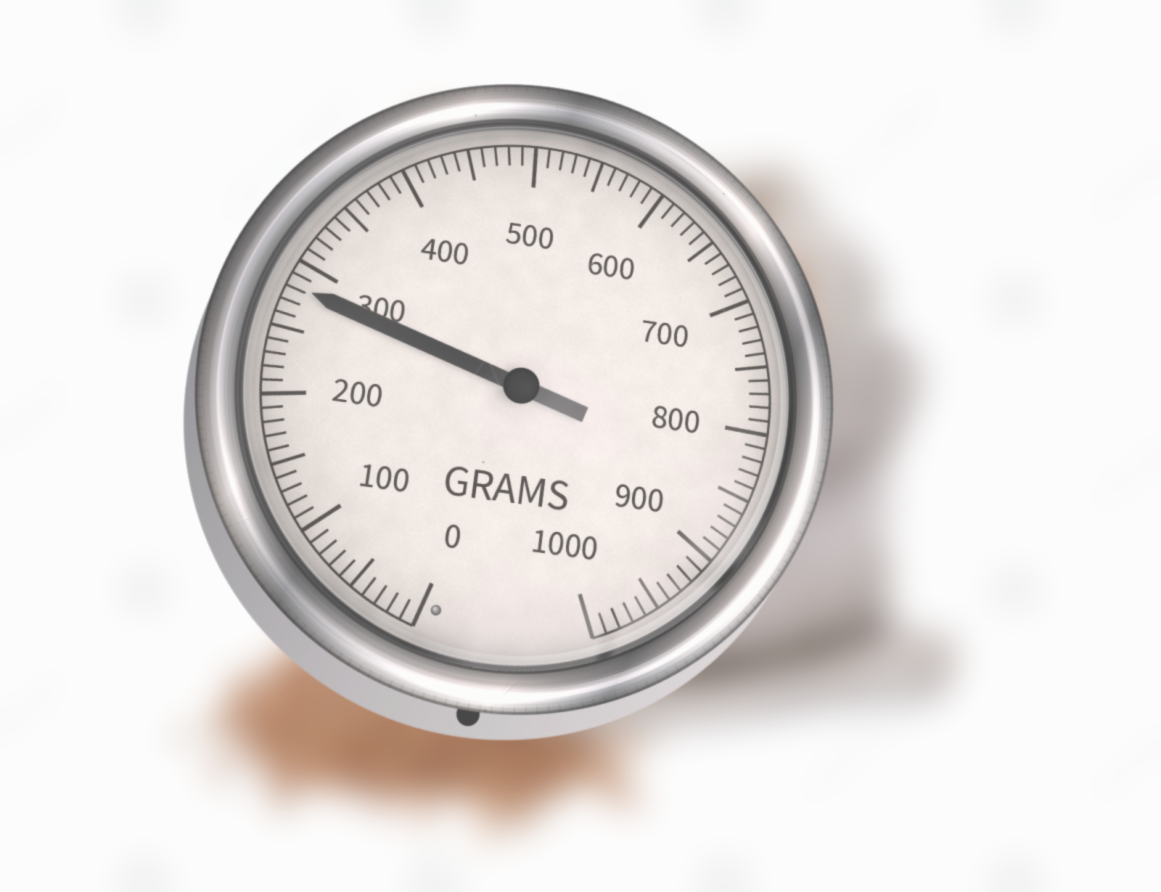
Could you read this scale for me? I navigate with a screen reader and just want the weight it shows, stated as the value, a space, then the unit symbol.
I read 280 g
